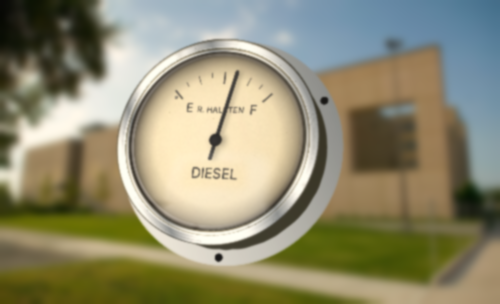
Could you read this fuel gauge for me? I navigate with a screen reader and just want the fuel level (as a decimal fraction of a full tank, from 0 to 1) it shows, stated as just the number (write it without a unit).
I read 0.625
